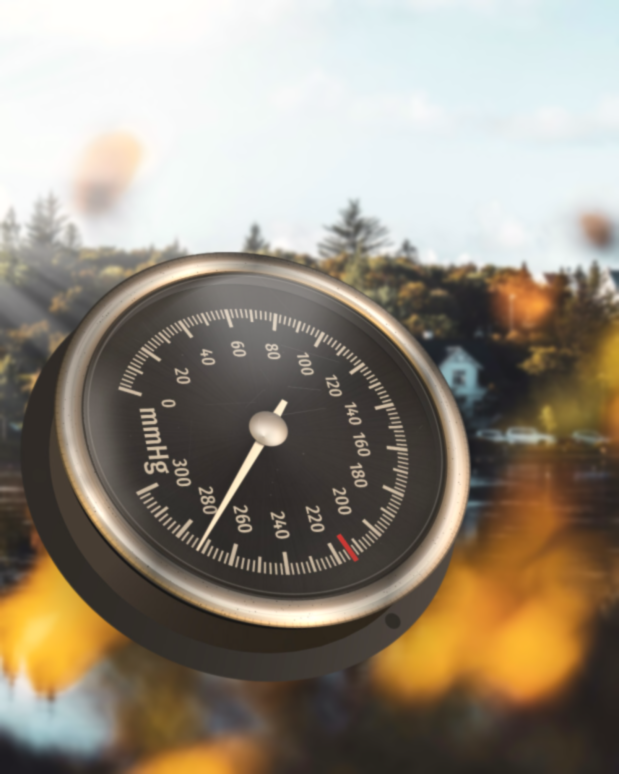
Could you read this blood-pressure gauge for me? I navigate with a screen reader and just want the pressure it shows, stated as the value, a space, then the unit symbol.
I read 272 mmHg
